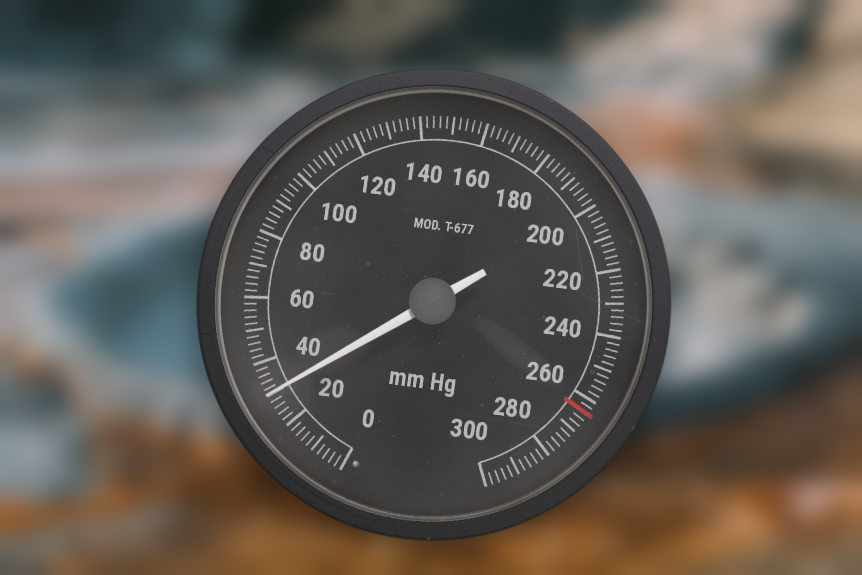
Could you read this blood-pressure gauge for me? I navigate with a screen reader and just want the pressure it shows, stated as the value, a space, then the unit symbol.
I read 30 mmHg
